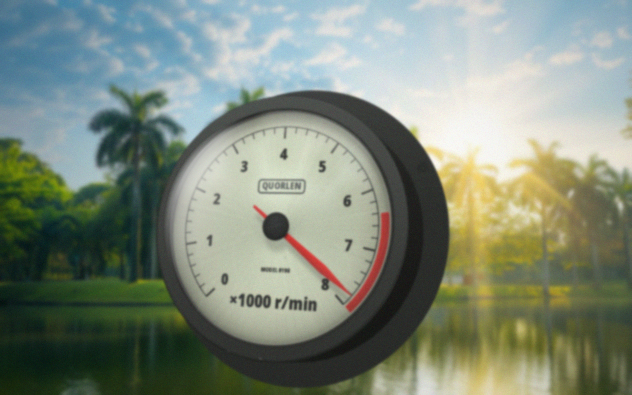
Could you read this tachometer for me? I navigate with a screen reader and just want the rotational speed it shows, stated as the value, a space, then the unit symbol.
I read 7800 rpm
